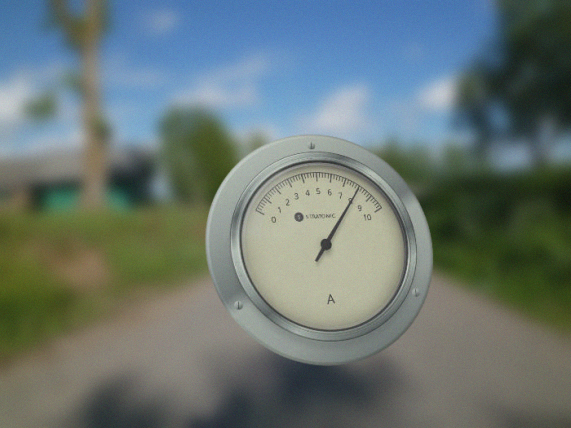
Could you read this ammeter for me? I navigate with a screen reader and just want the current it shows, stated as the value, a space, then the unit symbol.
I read 8 A
